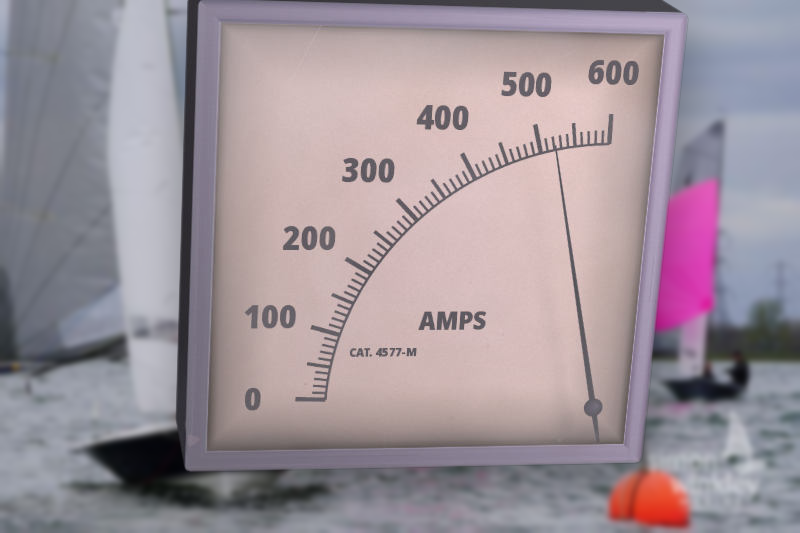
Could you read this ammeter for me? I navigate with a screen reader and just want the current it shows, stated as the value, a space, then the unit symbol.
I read 520 A
